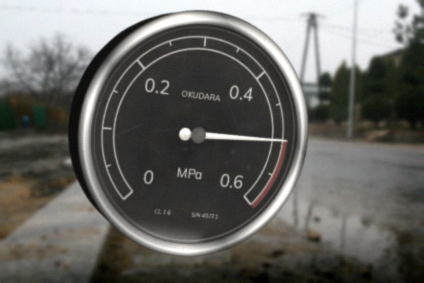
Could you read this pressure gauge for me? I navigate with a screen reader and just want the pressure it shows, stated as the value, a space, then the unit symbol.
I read 0.5 MPa
